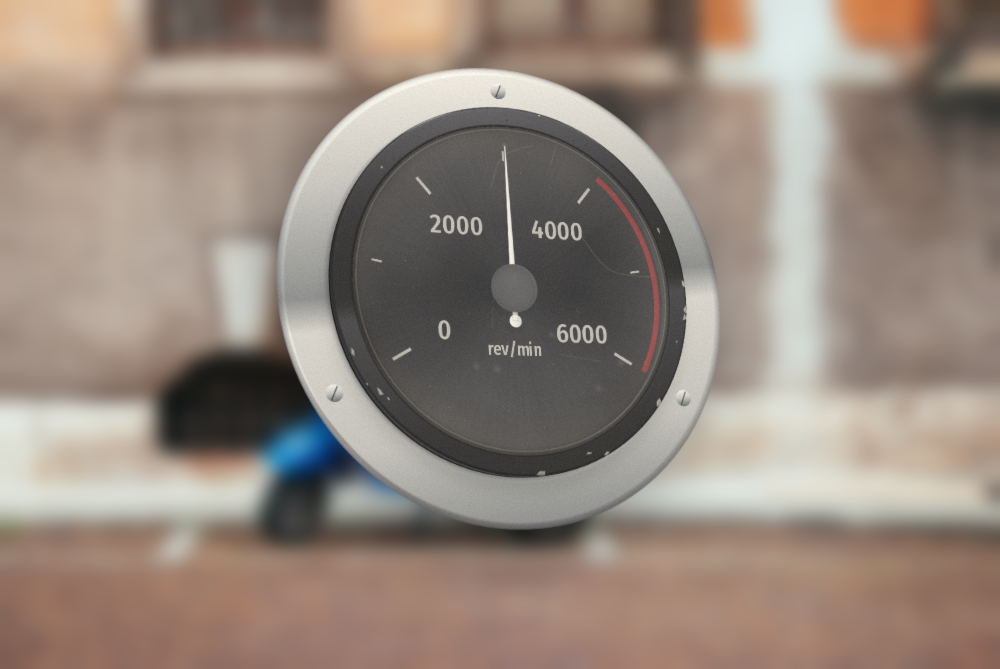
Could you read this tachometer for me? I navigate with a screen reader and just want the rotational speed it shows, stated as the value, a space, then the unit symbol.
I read 3000 rpm
